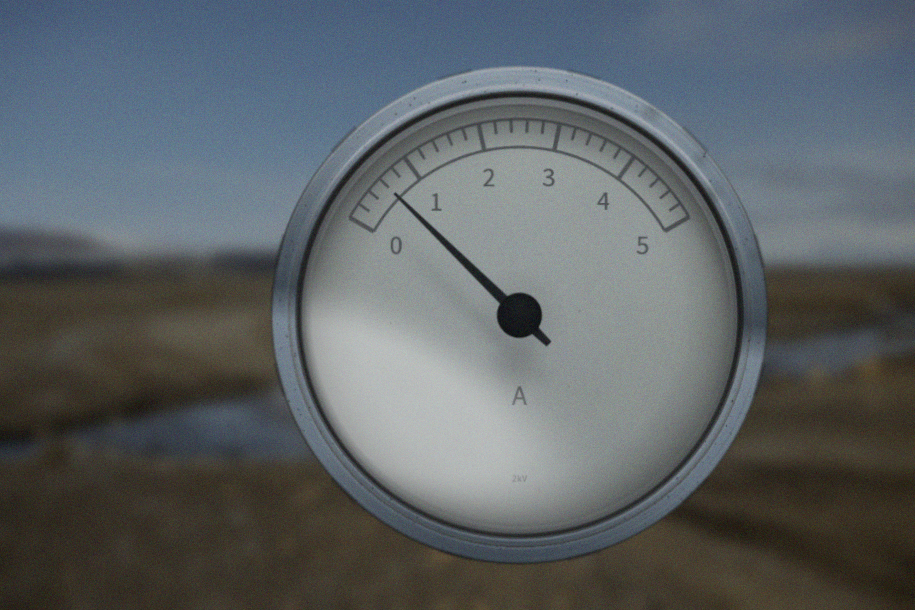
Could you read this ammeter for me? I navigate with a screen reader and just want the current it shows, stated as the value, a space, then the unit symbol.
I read 0.6 A
